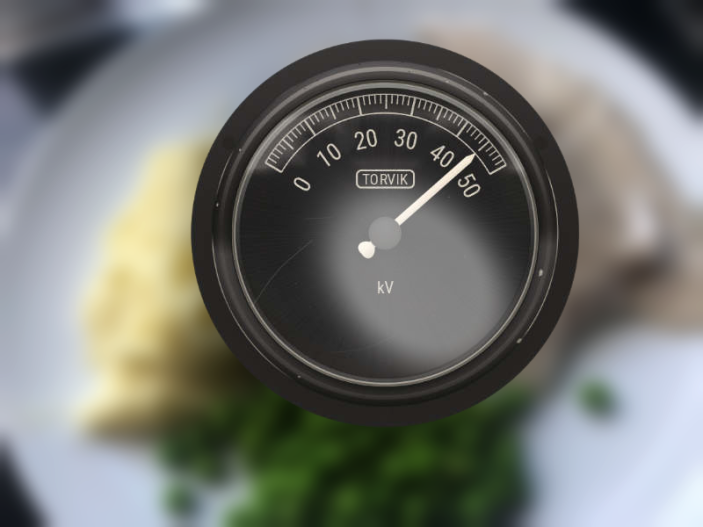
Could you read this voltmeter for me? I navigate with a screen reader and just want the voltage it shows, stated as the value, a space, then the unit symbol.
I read 45 kV
